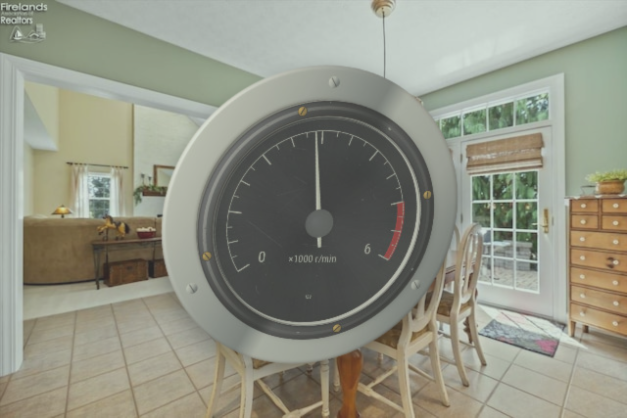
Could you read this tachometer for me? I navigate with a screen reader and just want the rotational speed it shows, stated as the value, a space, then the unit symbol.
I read 2875 rpm
